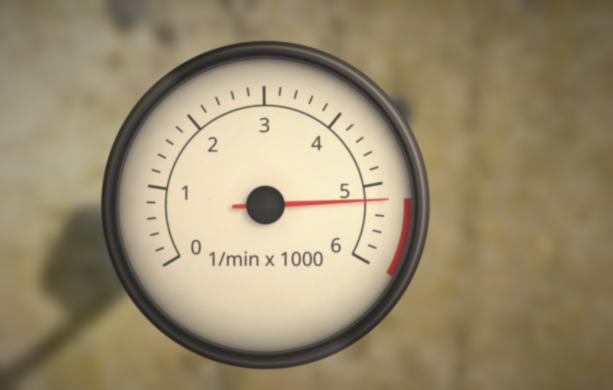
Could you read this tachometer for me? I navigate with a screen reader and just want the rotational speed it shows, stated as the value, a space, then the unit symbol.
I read 5200 rpm
